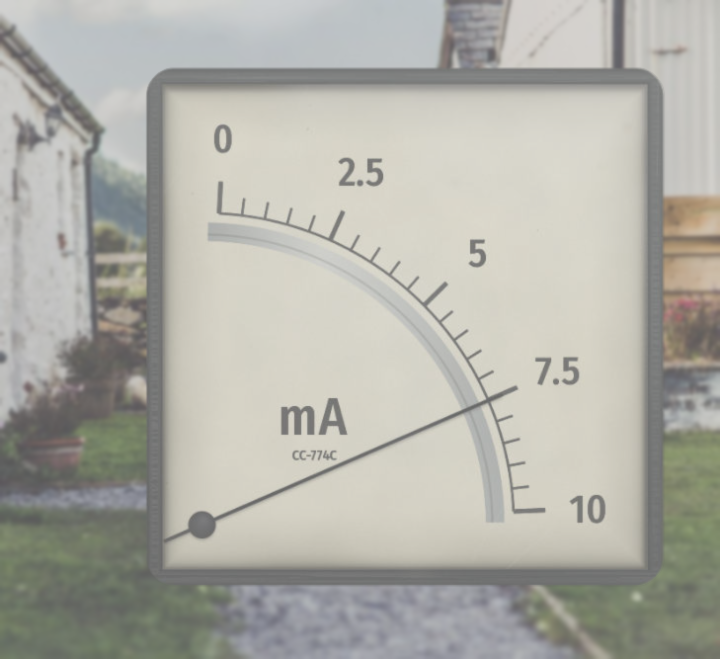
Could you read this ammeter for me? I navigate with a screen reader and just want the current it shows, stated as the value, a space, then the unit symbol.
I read 7.5 mA
